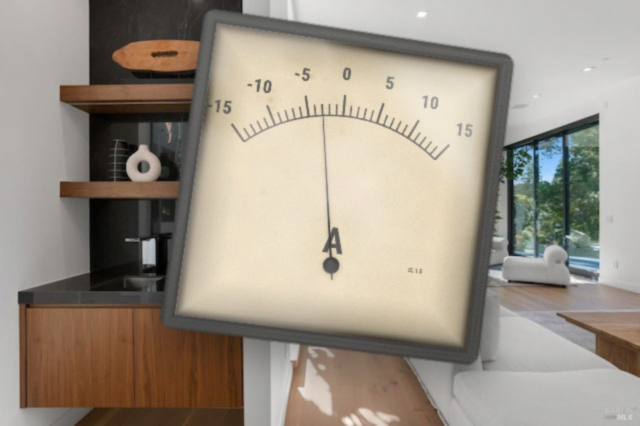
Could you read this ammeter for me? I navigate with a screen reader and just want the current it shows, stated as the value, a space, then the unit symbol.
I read -3 A
